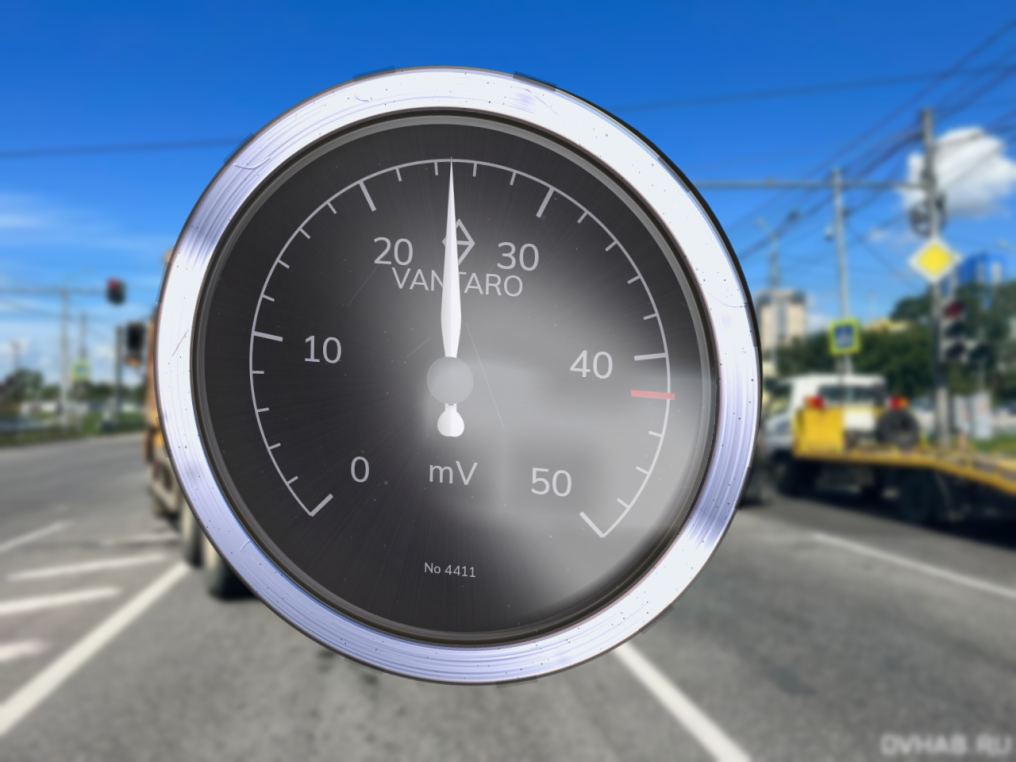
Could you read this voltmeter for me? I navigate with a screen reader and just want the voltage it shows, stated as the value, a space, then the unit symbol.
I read 25 mV
